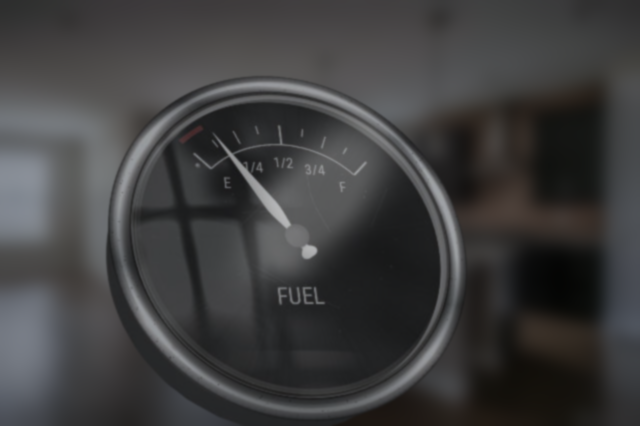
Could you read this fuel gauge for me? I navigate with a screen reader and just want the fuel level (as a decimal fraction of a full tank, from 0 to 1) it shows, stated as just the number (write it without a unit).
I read 0.125
